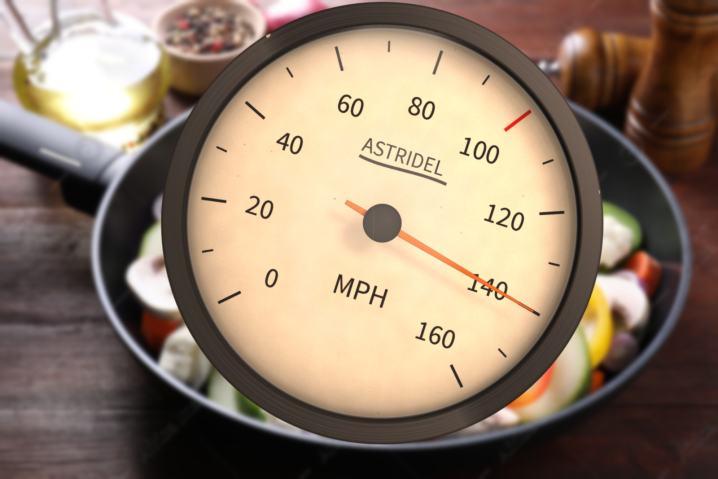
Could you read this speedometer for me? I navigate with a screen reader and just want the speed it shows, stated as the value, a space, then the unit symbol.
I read 140 mph
